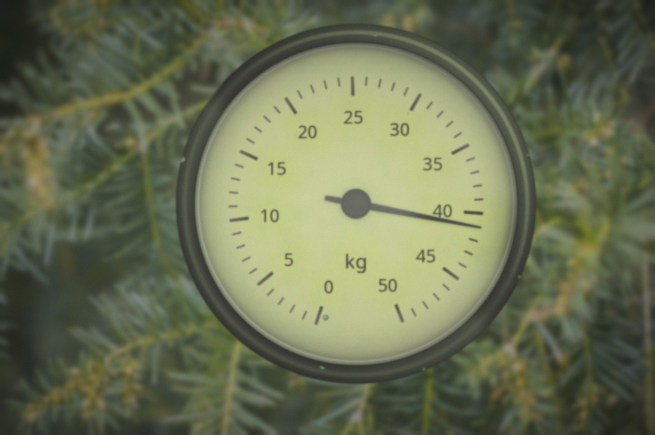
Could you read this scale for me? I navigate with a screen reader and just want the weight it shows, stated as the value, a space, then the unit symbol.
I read 41 kg
